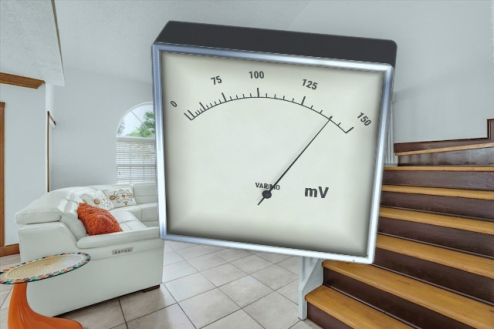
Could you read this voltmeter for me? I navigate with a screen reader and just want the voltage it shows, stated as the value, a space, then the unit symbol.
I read 140 mV
